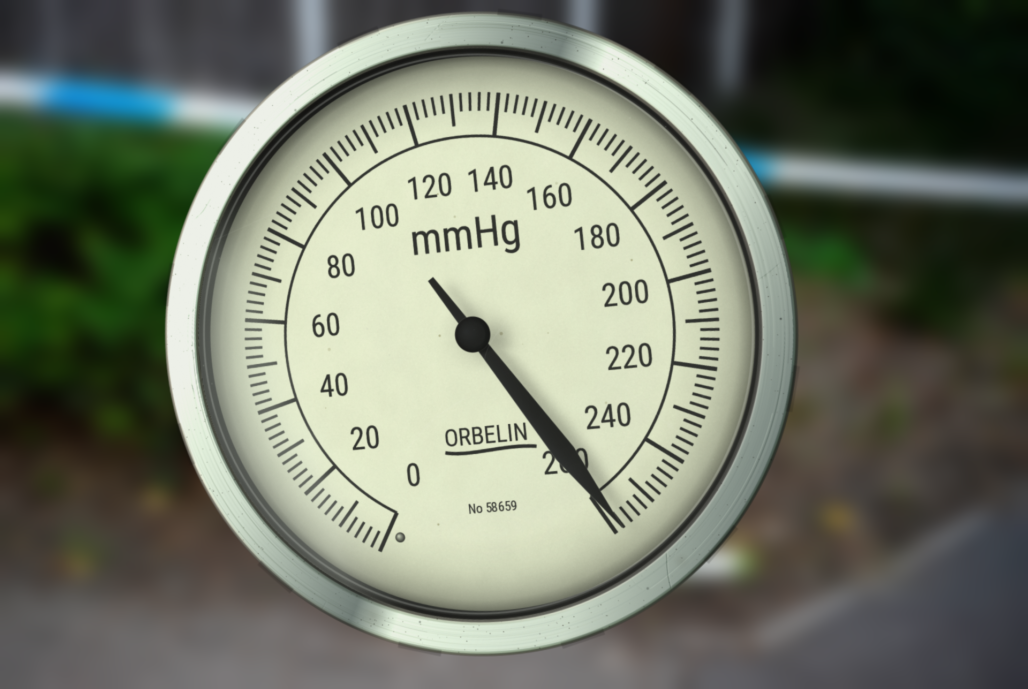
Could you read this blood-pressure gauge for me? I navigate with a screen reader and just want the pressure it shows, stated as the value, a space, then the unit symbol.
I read 258 mmHg
